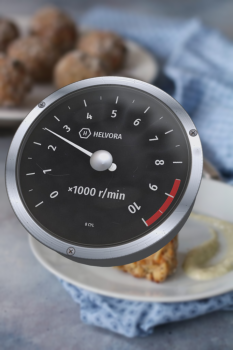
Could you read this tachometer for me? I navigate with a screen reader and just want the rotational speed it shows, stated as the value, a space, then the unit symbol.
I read 2500 rpm
